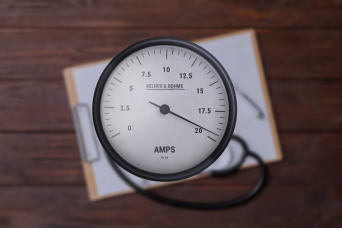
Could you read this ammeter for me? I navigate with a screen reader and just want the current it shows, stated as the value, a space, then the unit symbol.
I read 19.5 A
